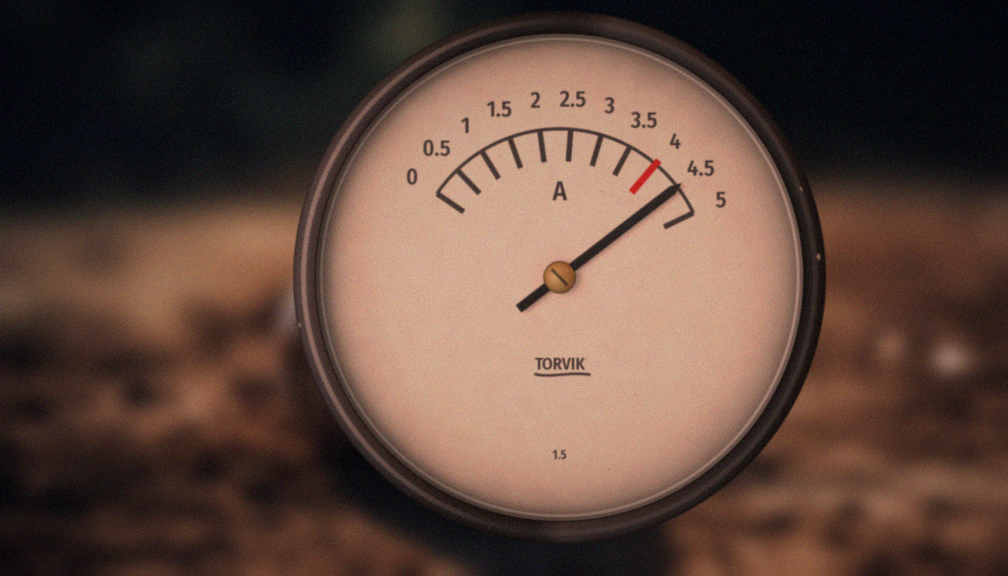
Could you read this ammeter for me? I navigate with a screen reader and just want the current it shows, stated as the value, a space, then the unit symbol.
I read 4.5 A
